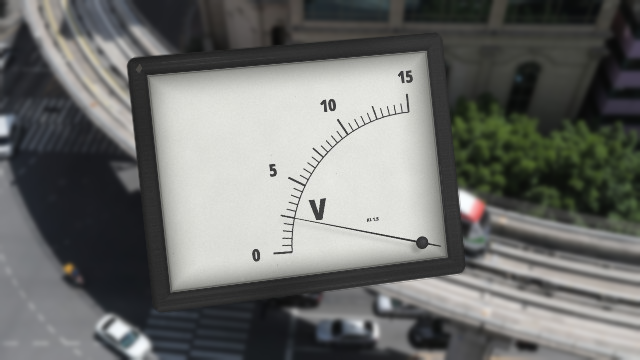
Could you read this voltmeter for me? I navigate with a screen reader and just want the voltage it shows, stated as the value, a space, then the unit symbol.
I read 2.5 V
